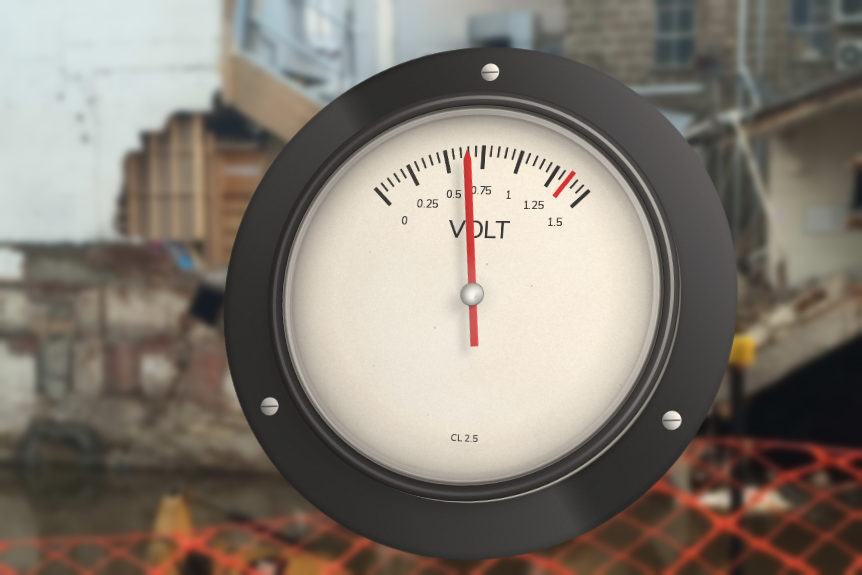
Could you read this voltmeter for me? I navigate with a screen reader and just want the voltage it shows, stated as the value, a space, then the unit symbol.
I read 0.65 V
